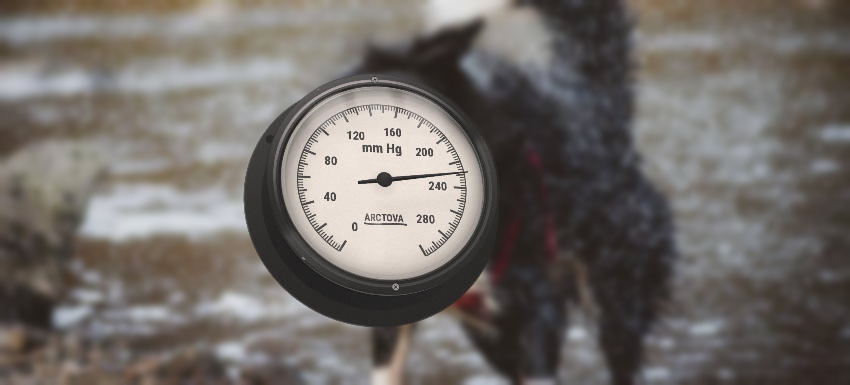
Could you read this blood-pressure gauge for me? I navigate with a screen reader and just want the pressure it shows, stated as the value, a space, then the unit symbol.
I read 230 mmHg
